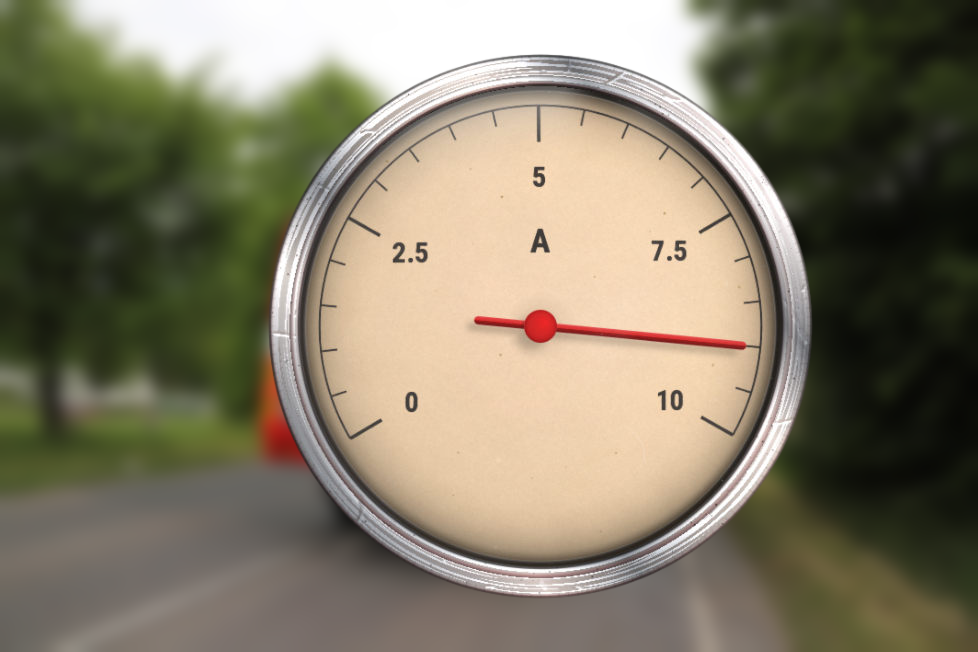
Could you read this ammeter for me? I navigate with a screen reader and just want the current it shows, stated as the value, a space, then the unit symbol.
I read 9 A
